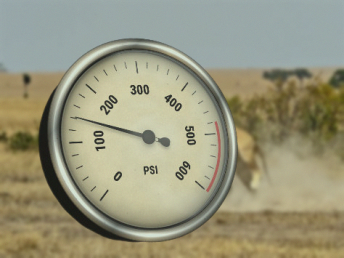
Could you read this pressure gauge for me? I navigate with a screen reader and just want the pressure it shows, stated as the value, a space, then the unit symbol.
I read 140 psi
